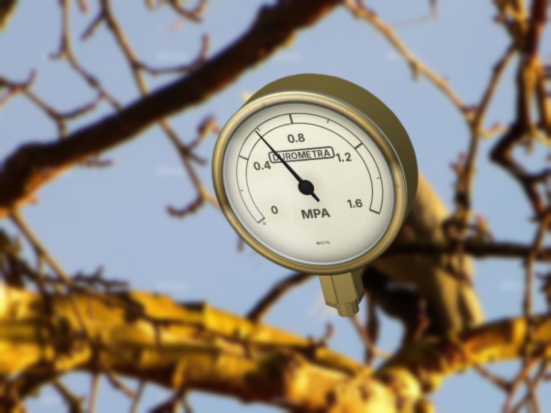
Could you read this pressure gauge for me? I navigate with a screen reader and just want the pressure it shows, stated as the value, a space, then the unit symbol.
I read 0.6 MPa
